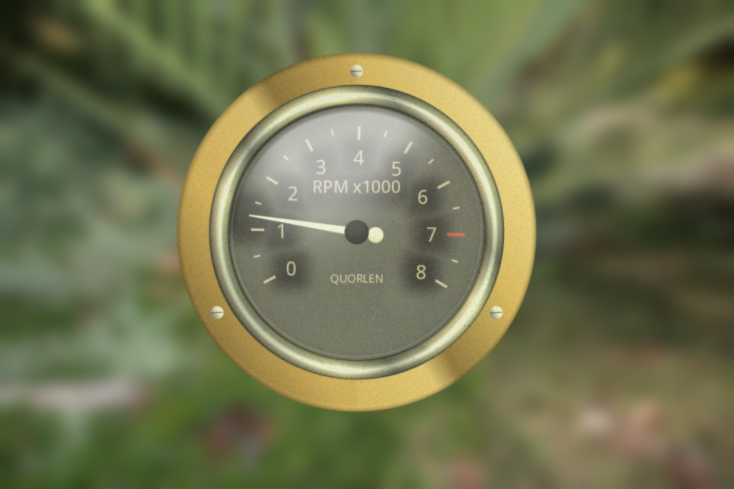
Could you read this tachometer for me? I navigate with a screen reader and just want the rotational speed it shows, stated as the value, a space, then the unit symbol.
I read 1250 rpm
